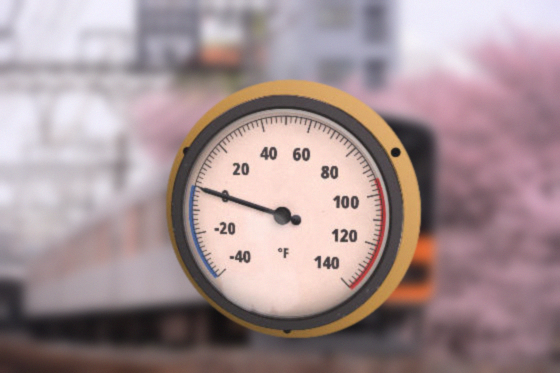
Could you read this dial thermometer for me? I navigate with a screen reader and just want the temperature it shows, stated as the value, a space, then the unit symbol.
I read 0 °F
